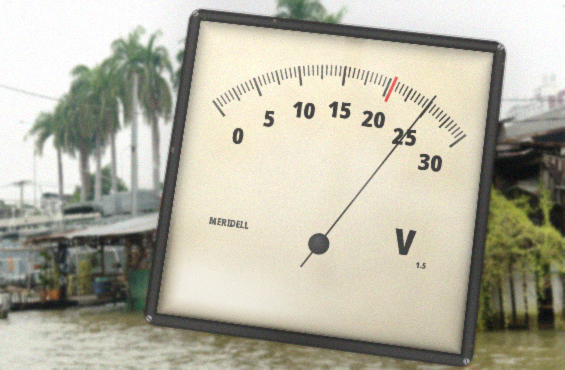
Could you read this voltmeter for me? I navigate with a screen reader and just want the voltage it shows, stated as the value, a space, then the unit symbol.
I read 25 V
